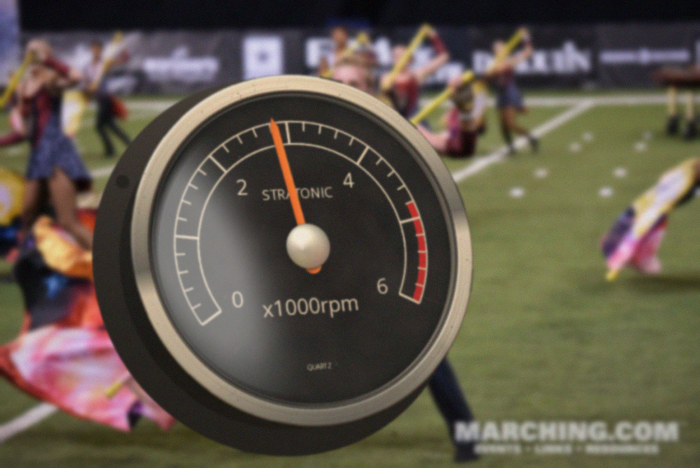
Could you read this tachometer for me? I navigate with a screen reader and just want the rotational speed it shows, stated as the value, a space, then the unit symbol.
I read 2800 rpm
